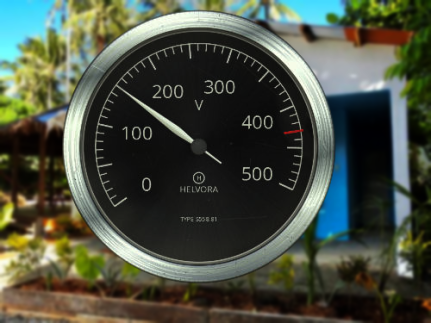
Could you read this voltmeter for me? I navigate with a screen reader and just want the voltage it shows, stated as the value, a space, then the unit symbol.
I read 150 V
